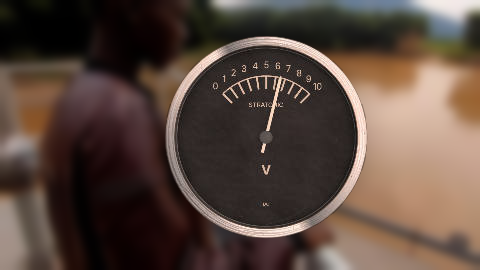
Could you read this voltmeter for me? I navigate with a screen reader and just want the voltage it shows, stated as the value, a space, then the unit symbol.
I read 6.5 V
